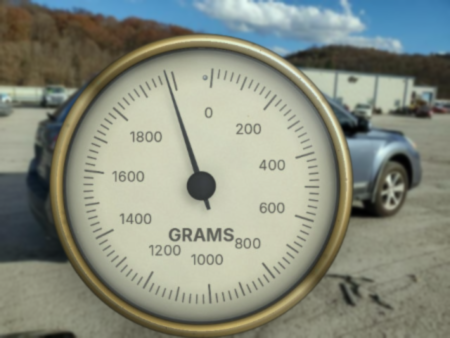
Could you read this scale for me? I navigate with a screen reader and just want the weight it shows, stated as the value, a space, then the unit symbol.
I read 1980 g
